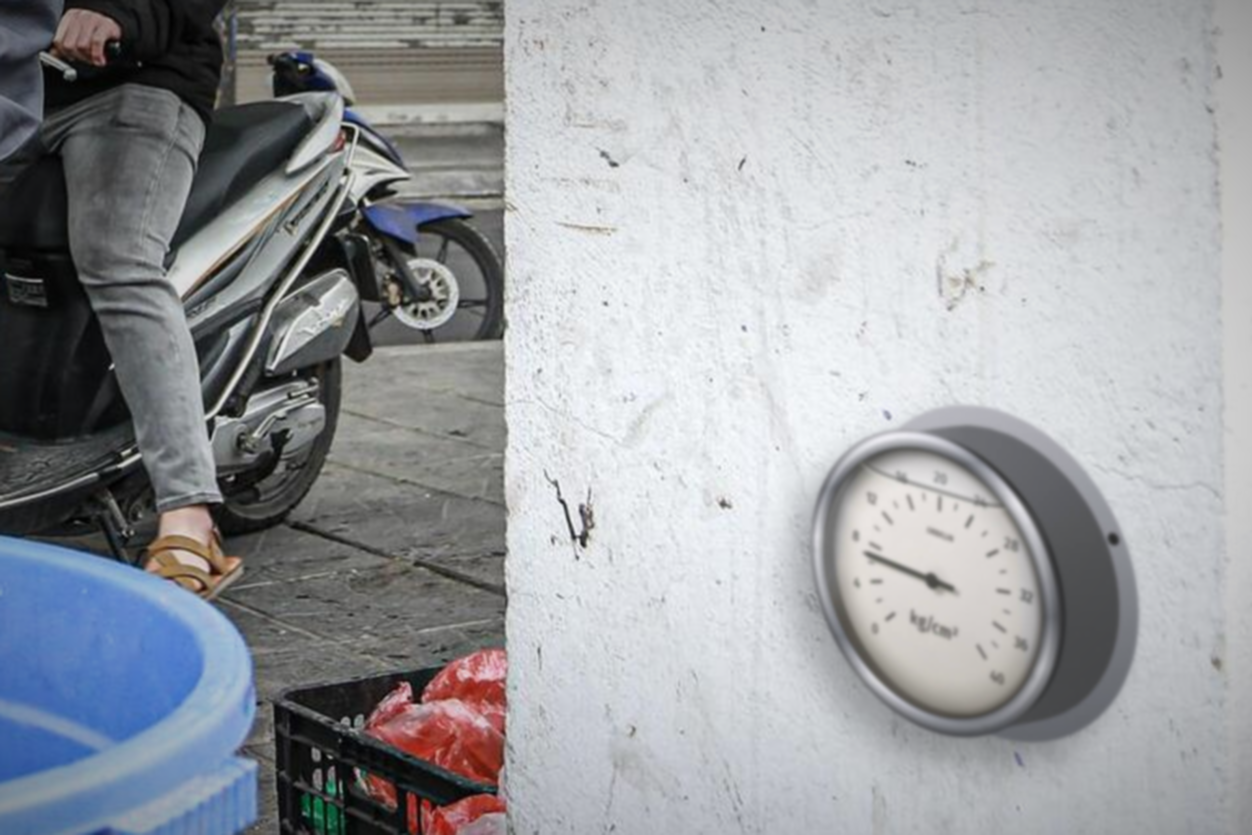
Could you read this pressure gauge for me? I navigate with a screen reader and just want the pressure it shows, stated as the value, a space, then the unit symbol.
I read 7 kg/cm²
